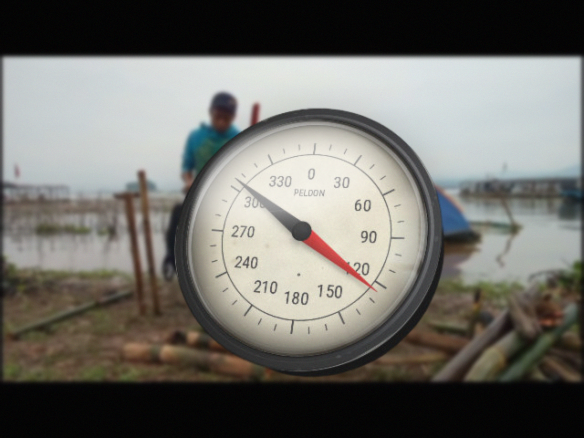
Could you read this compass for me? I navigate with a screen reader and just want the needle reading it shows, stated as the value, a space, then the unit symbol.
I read 125 °
